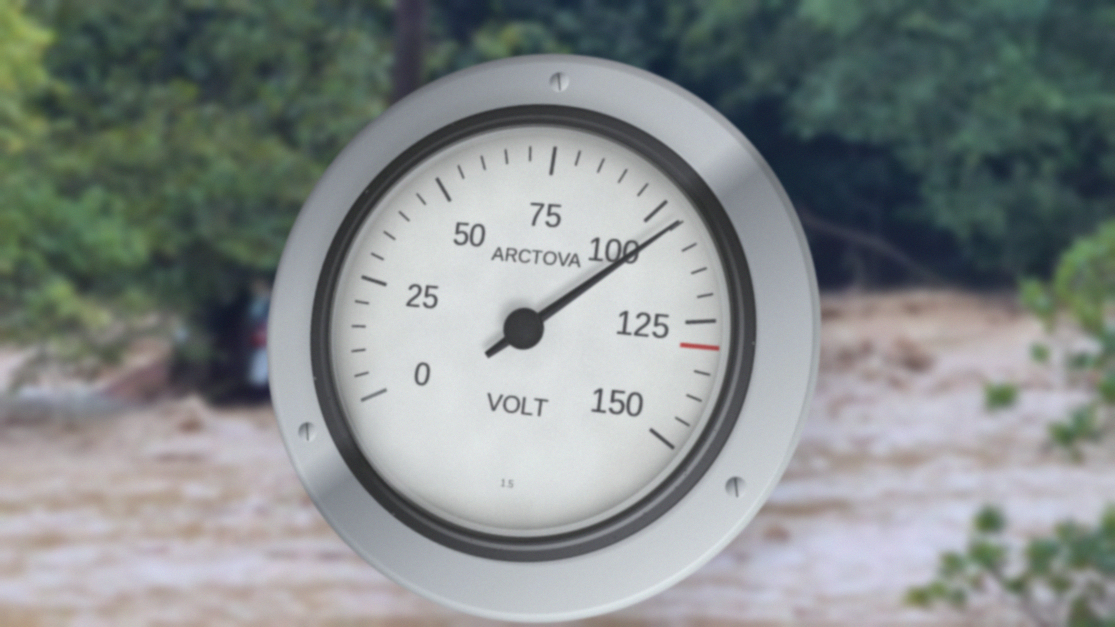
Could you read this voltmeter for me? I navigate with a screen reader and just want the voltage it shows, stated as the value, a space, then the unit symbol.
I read 105 V
